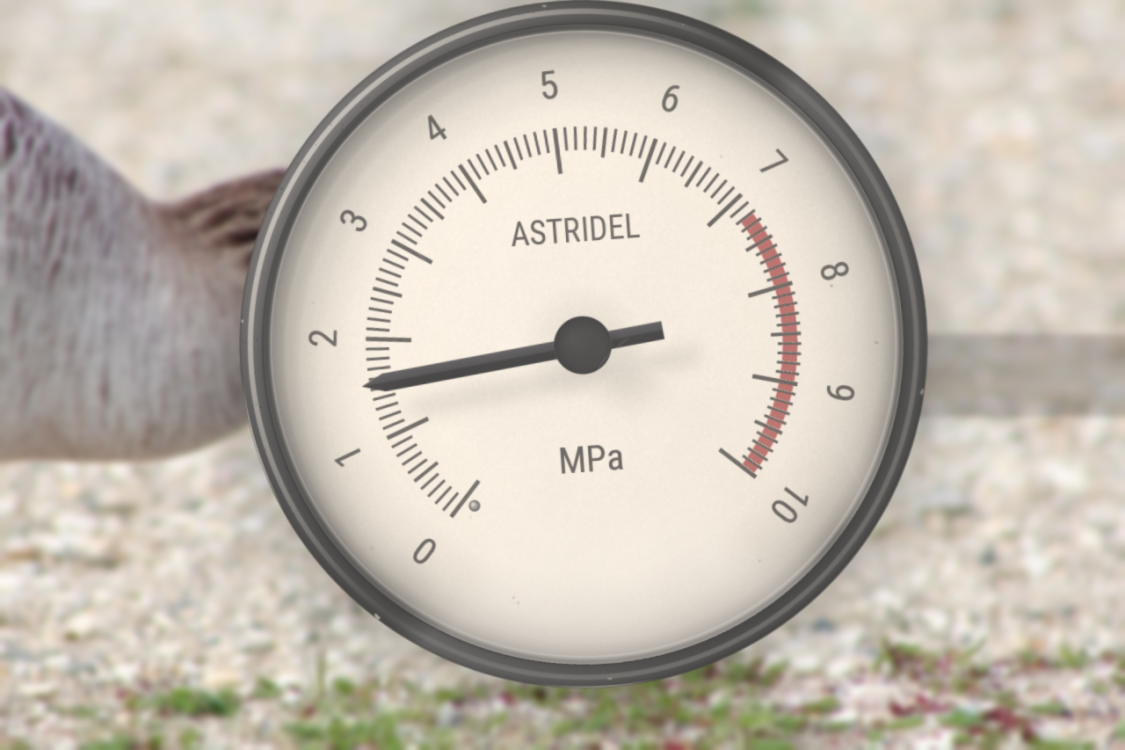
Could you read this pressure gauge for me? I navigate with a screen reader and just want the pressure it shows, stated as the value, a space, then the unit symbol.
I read 1.55 MPa
